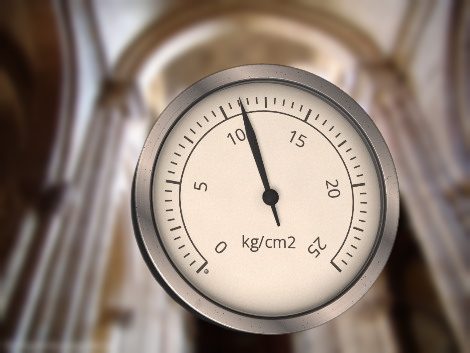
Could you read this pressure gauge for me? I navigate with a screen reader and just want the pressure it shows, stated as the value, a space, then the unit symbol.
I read 11 kg/cm²
